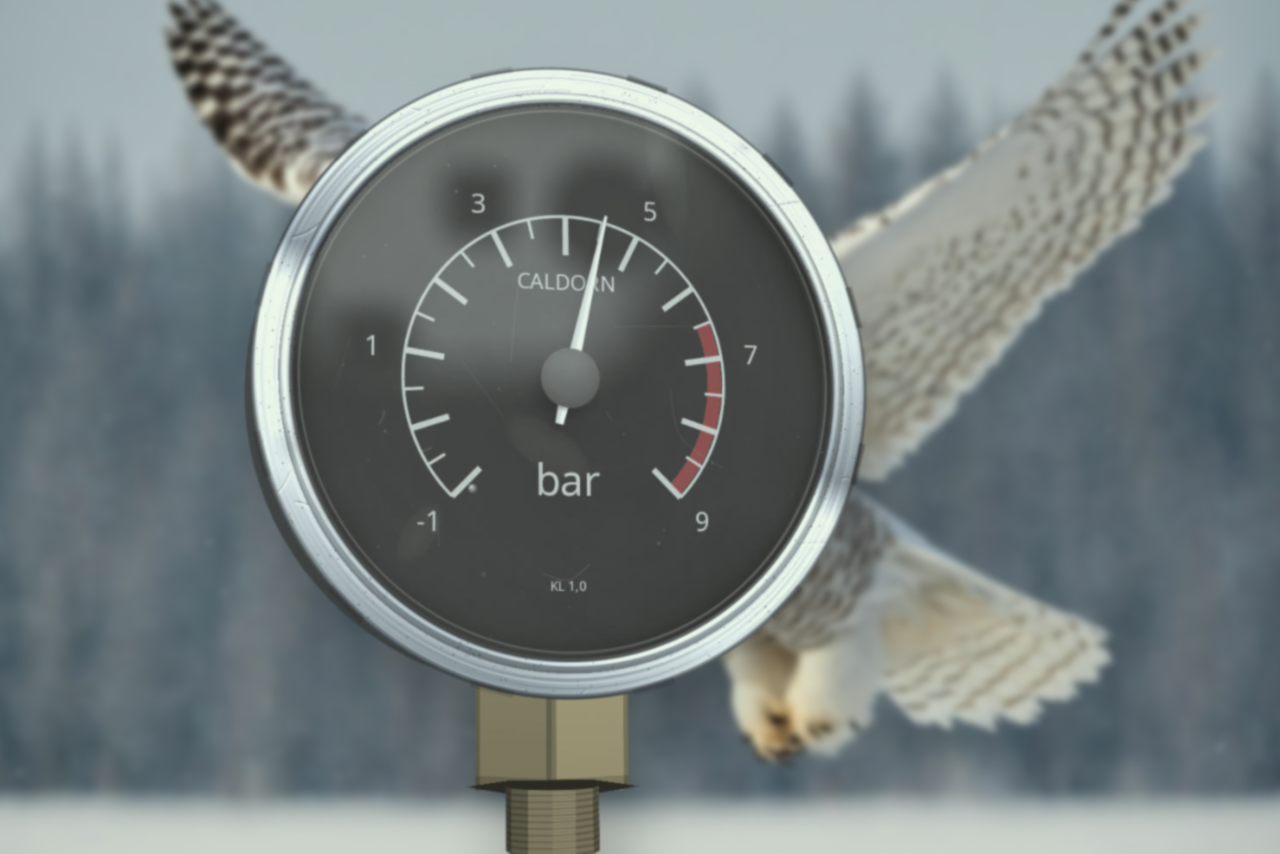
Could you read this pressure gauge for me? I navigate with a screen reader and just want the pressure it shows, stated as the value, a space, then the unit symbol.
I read 4.5 bar
